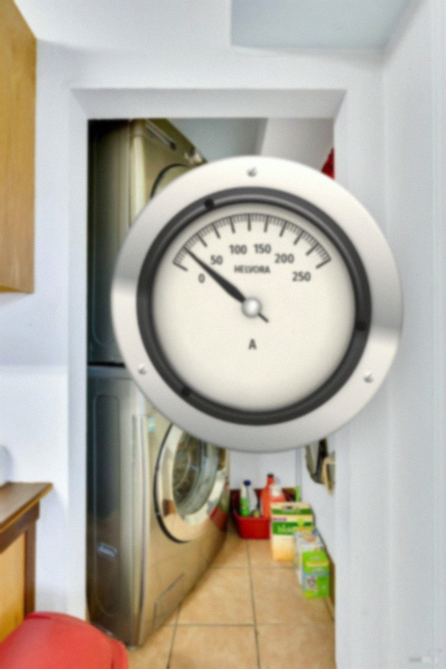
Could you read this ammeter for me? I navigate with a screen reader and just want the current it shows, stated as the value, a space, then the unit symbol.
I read 25 A
